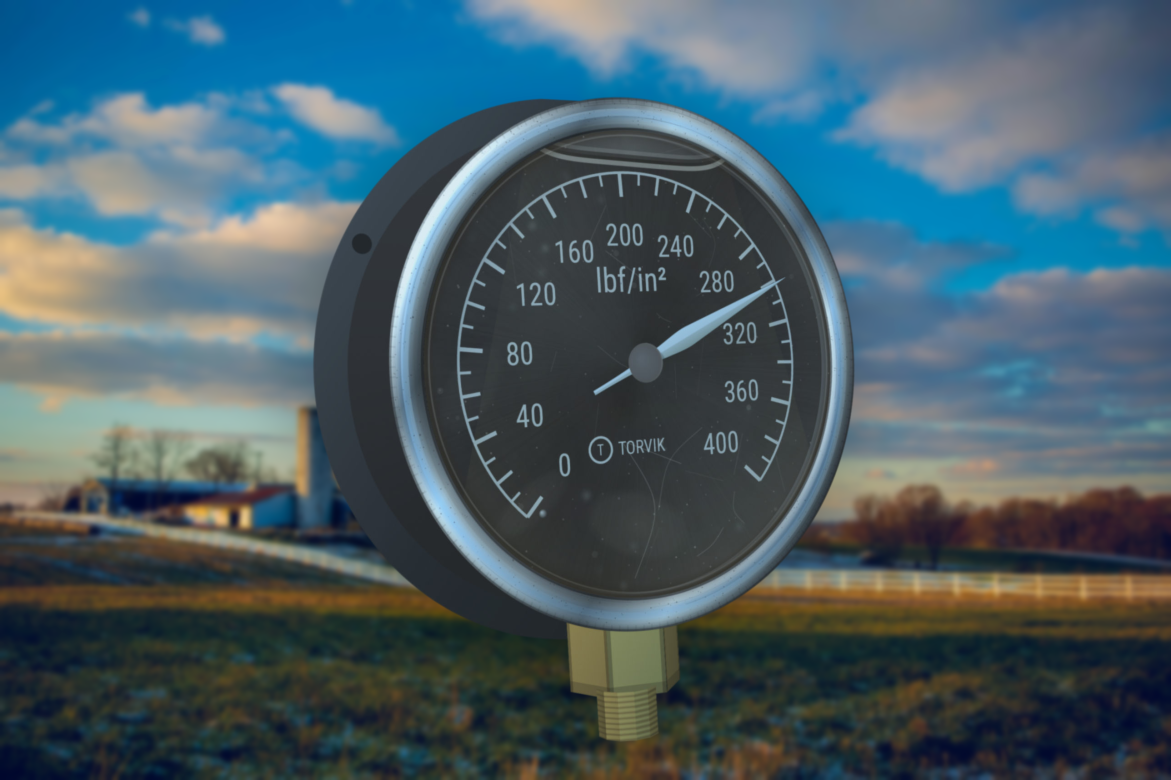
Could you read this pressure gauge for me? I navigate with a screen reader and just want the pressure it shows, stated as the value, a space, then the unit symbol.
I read 300 psi
